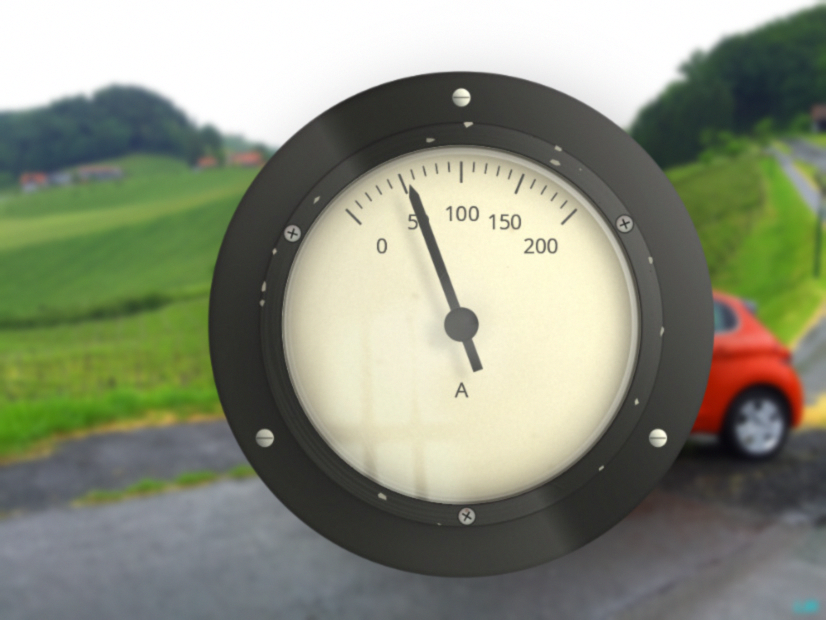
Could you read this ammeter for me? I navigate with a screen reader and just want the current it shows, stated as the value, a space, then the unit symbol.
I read 55 A
